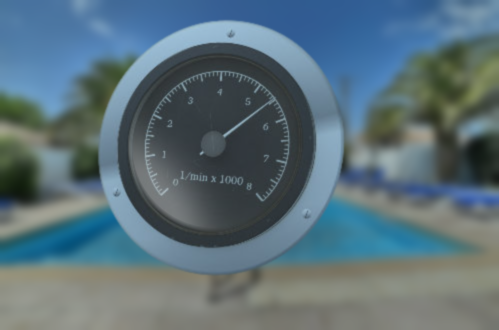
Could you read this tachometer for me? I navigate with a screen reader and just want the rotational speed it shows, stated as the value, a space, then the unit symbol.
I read 5500 rpm
